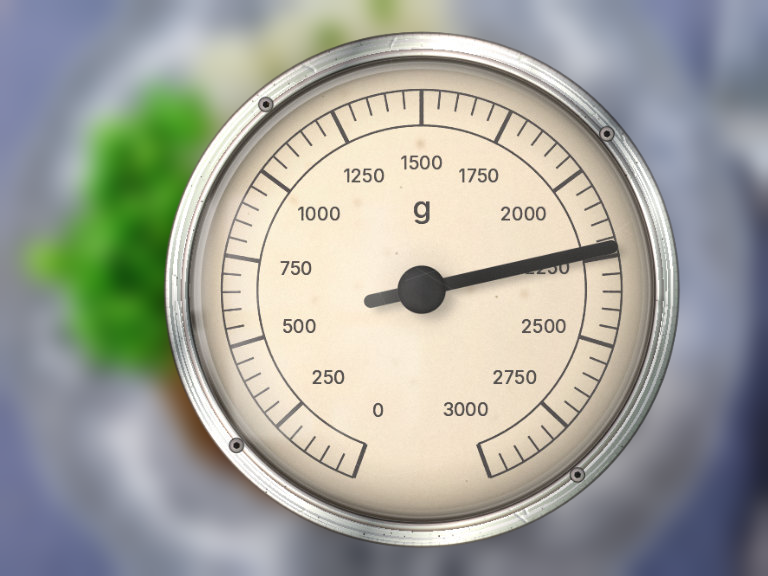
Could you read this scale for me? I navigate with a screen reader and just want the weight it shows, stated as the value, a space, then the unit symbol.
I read 2225 g
